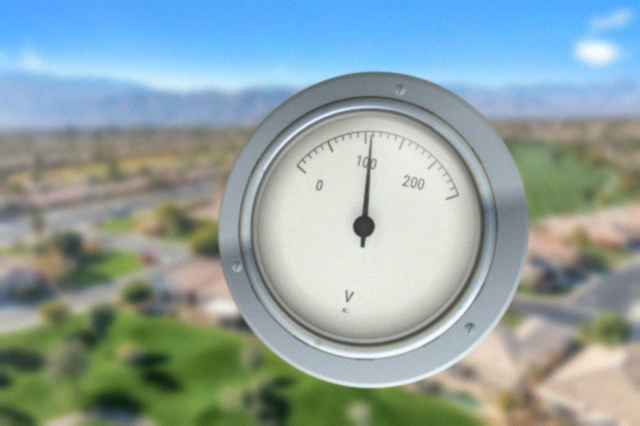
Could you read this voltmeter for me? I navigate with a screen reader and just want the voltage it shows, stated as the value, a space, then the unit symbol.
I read 110 V
